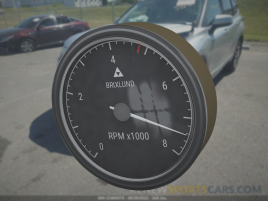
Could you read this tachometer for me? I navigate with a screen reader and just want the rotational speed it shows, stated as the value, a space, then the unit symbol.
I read 7400 rpm
